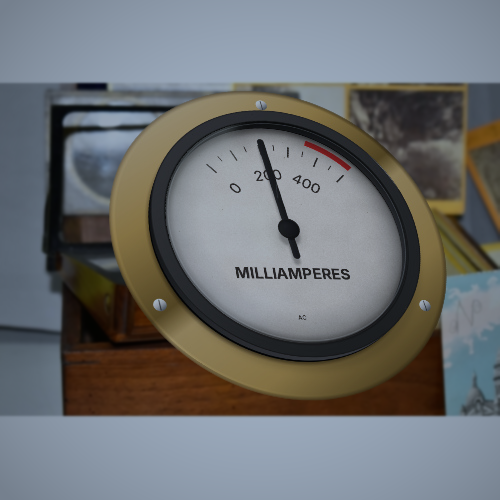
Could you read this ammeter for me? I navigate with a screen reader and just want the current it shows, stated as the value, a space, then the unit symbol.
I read 200 mA
